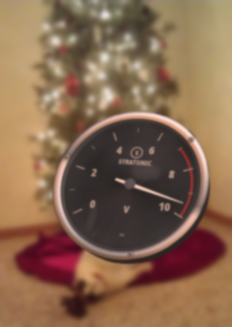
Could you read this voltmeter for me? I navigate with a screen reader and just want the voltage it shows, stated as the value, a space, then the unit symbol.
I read 9.5 V
